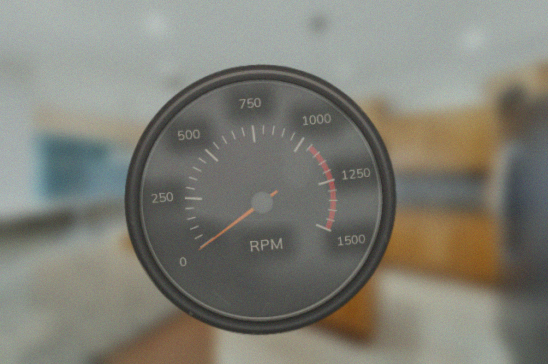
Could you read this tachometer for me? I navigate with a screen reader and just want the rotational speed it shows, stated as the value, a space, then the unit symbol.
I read 0 rpm
